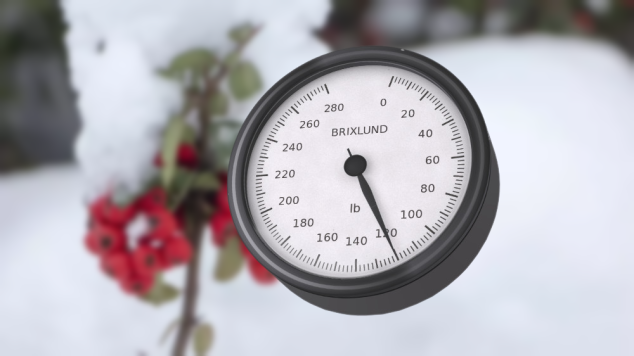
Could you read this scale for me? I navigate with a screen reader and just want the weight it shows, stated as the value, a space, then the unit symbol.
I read 120 lb
